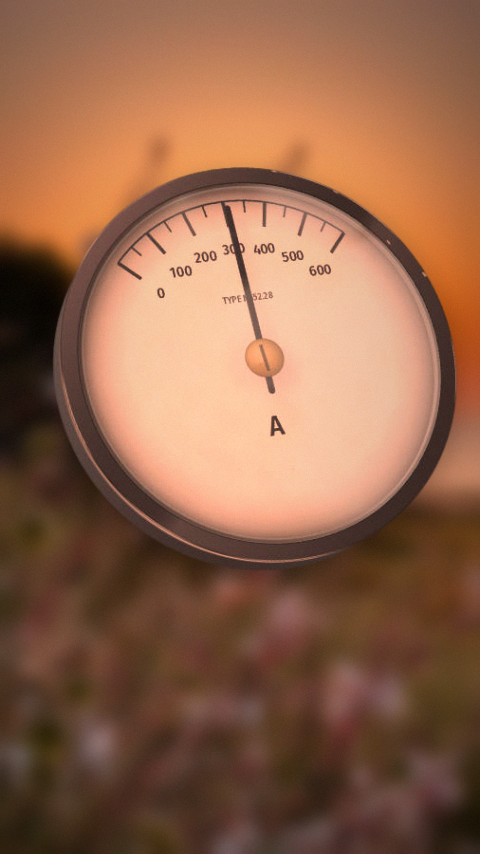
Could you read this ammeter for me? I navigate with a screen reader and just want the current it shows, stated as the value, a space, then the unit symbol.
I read 300 A
